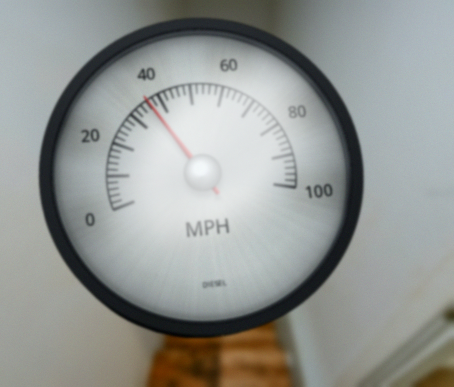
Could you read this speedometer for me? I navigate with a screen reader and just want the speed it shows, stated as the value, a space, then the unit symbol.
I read 36 mph
